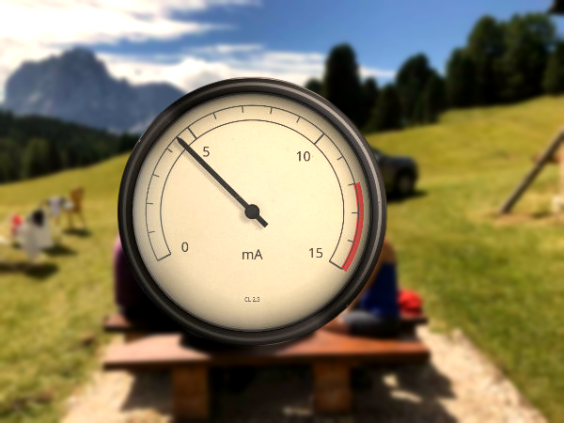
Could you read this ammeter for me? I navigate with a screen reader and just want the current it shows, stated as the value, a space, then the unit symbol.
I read 4.5 mA
